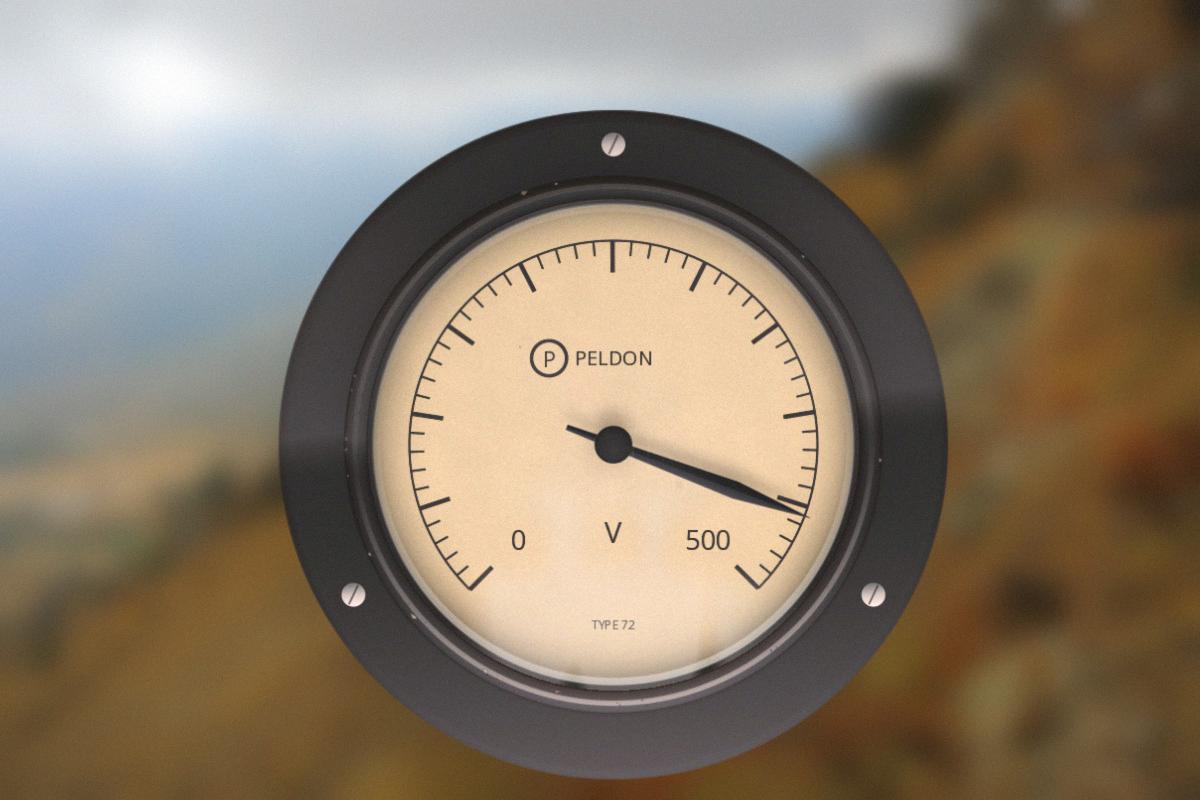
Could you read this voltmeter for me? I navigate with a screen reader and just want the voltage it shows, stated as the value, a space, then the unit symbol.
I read 455 V
